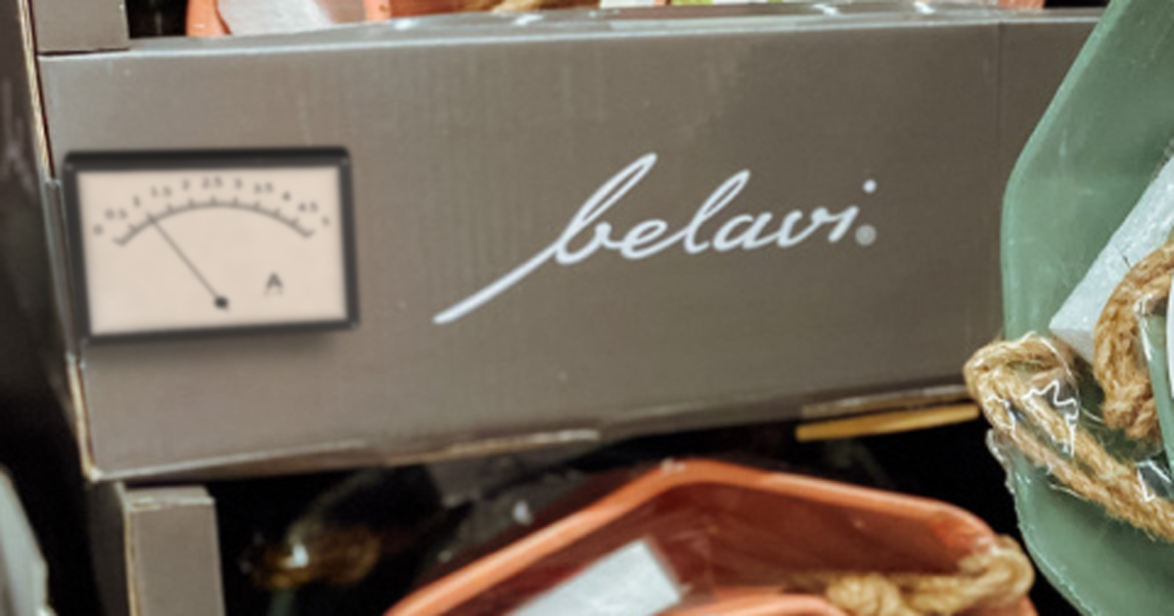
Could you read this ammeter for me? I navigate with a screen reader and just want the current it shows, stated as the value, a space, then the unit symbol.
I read 1 A
